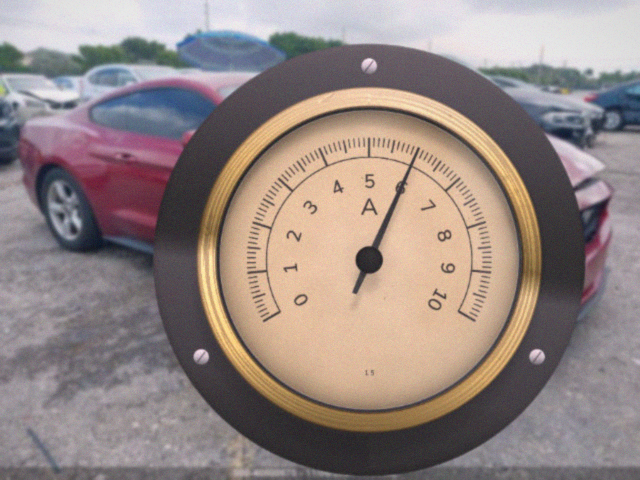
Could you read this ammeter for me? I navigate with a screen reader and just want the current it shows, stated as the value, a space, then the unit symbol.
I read 6 A
